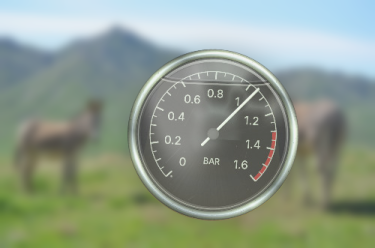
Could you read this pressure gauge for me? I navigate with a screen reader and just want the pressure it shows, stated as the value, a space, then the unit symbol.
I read 1.05 bar
